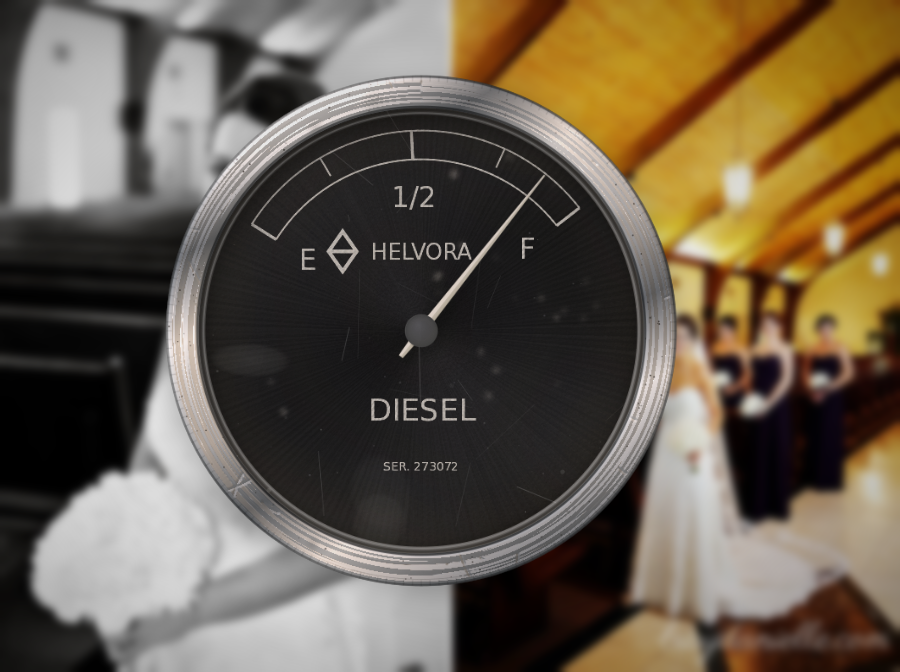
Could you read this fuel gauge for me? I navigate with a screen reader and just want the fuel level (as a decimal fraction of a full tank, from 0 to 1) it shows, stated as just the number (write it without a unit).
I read 0.875
